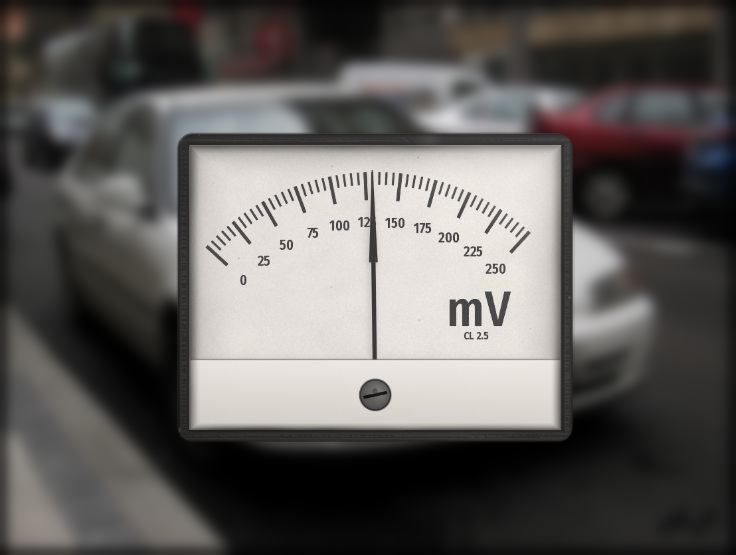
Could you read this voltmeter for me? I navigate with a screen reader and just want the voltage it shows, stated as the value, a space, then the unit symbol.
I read 130 mV
